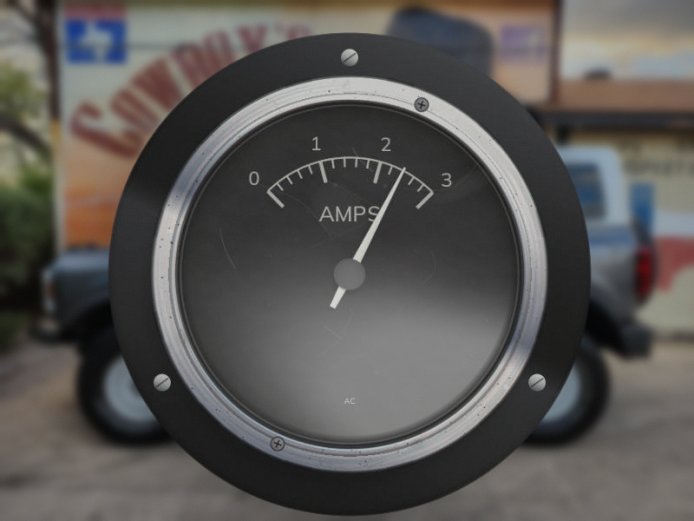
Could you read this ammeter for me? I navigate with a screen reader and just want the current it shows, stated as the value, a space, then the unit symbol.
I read 2.4 A
